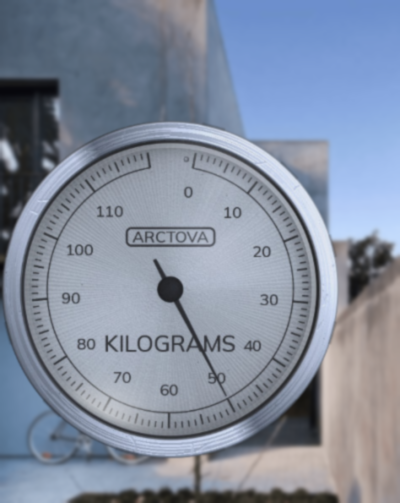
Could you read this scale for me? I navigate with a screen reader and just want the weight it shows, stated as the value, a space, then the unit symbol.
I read 50 kg
